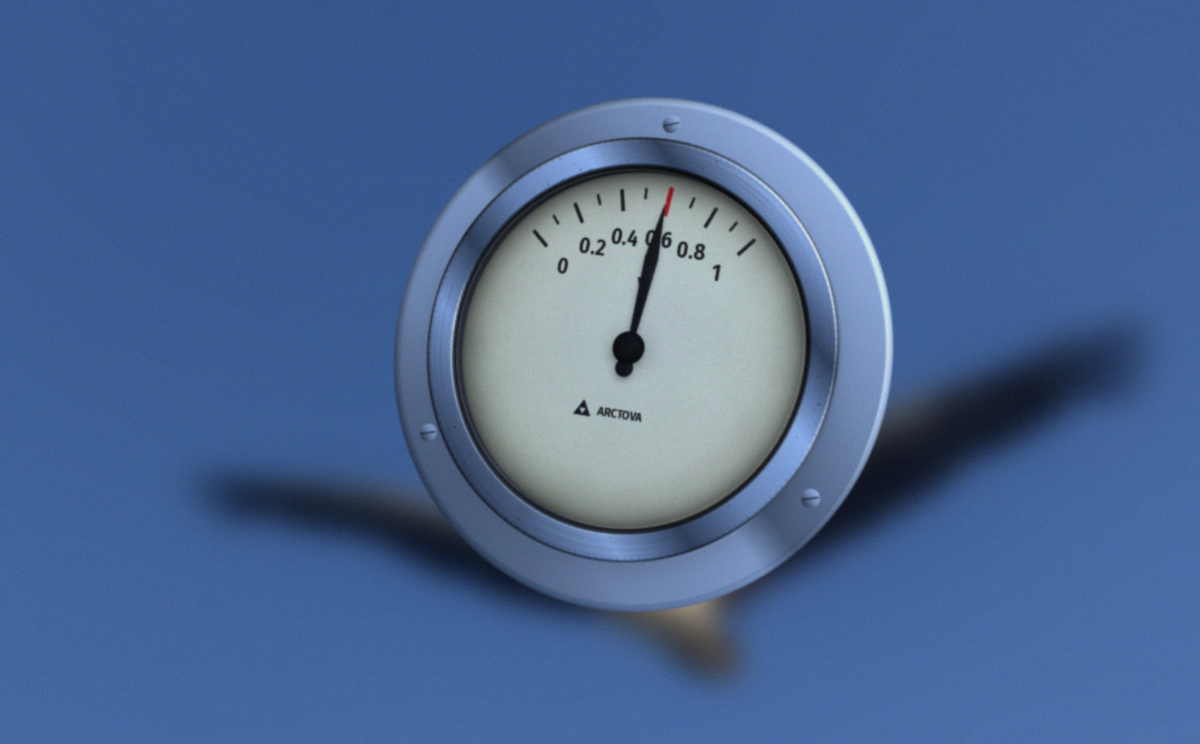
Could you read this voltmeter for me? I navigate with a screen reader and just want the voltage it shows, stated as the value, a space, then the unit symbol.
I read 0.6 V
